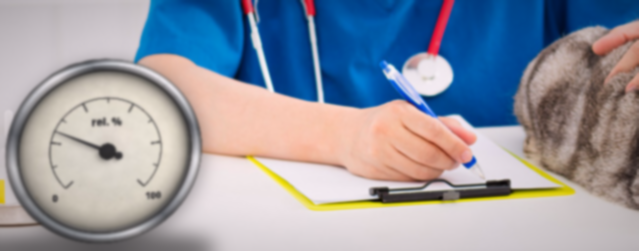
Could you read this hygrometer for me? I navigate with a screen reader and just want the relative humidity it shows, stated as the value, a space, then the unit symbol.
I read 25 %
